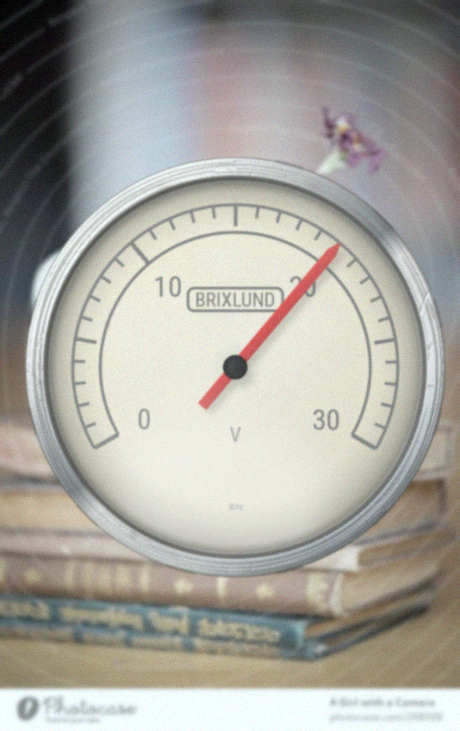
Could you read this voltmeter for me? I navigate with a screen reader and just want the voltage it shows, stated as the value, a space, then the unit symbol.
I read 20 V
